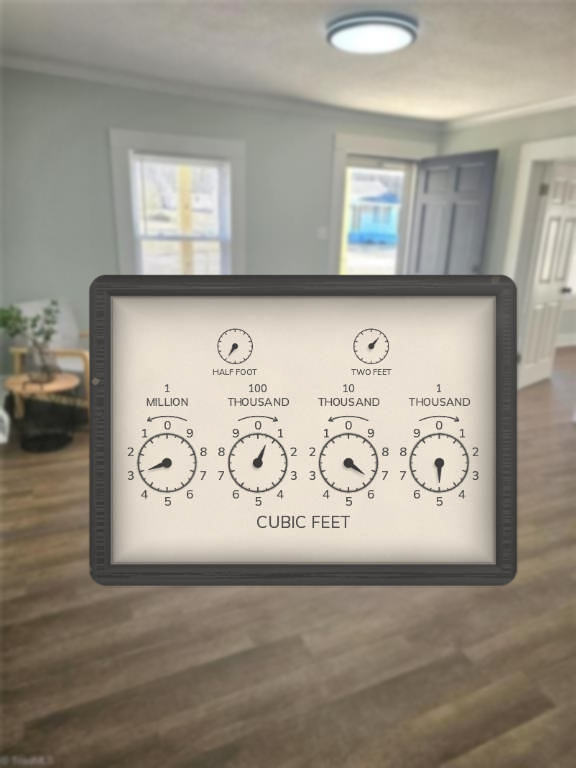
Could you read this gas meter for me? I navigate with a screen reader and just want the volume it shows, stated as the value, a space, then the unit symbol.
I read 306500 ft³
